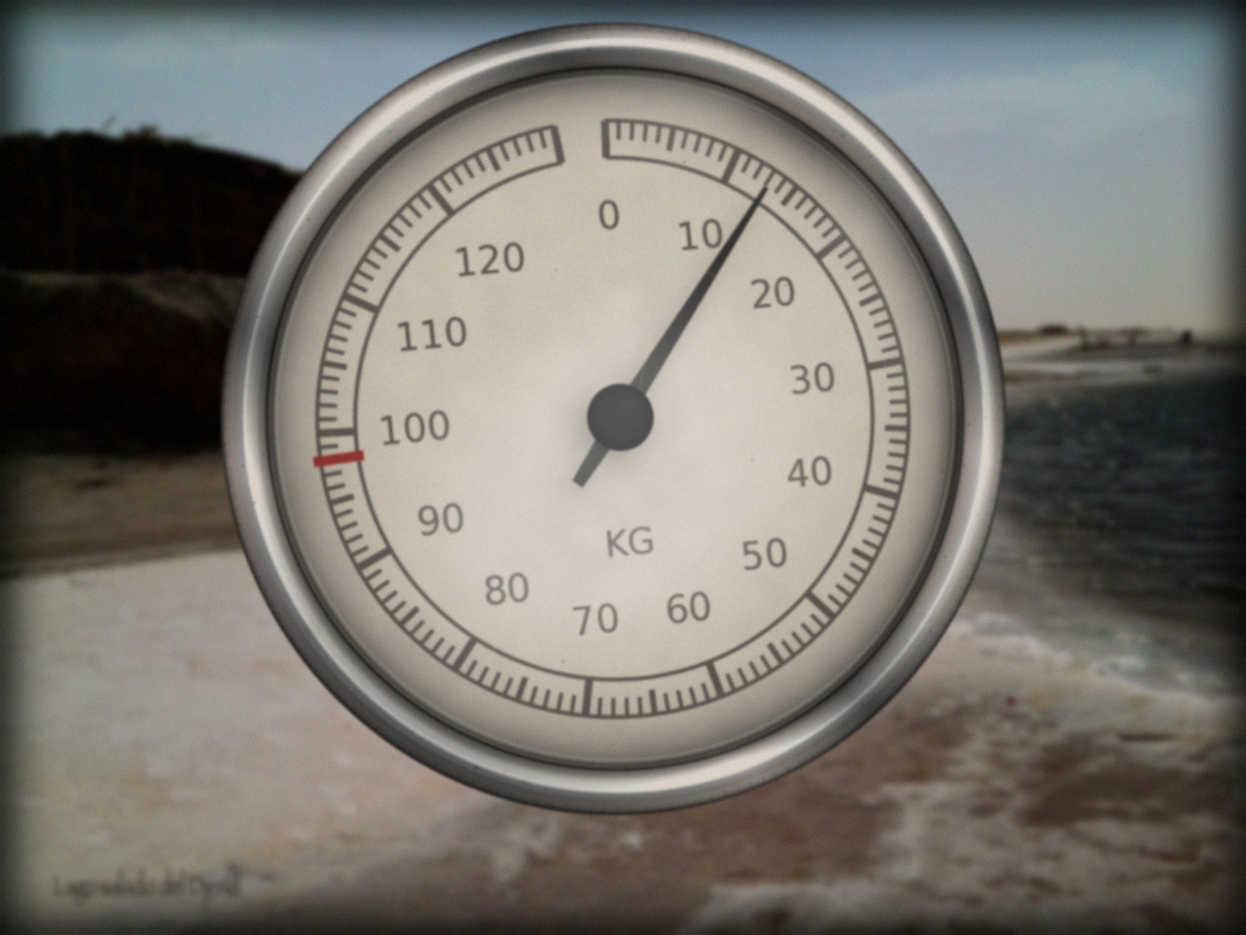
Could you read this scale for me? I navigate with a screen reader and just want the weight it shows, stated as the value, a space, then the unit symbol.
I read 13 kg
